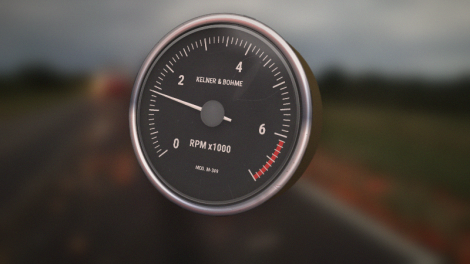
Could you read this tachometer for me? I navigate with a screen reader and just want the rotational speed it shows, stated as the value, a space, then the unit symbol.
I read 1400 rpm
